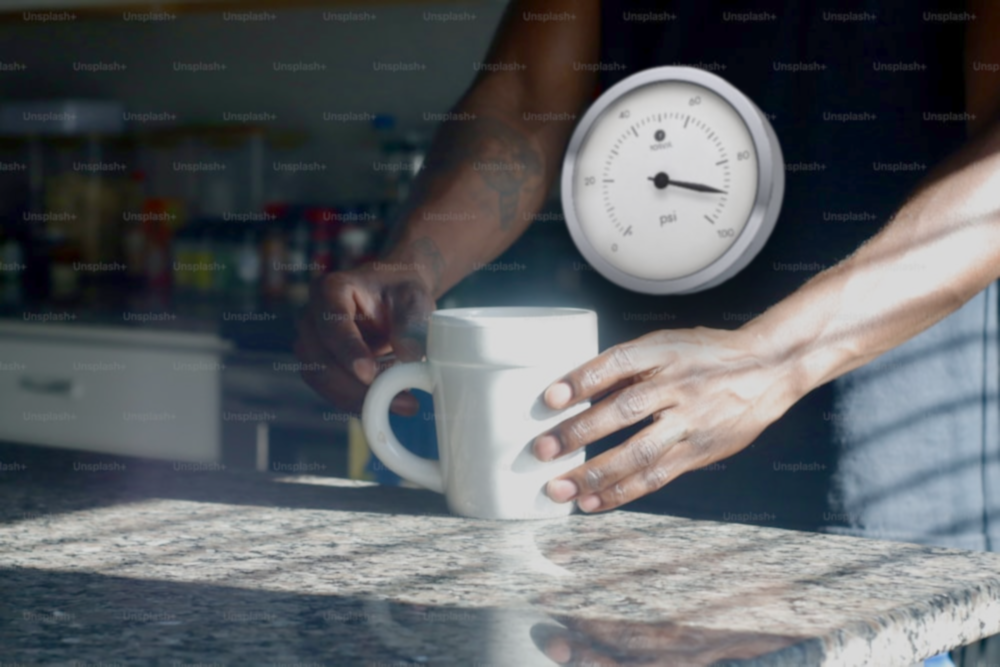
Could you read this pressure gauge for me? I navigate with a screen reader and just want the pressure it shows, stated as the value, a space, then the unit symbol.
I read 90 psi
